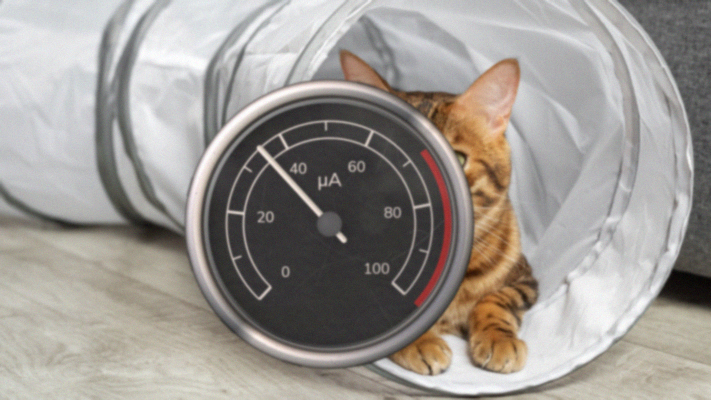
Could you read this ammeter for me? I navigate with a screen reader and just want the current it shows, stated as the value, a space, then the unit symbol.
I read 35 µA
